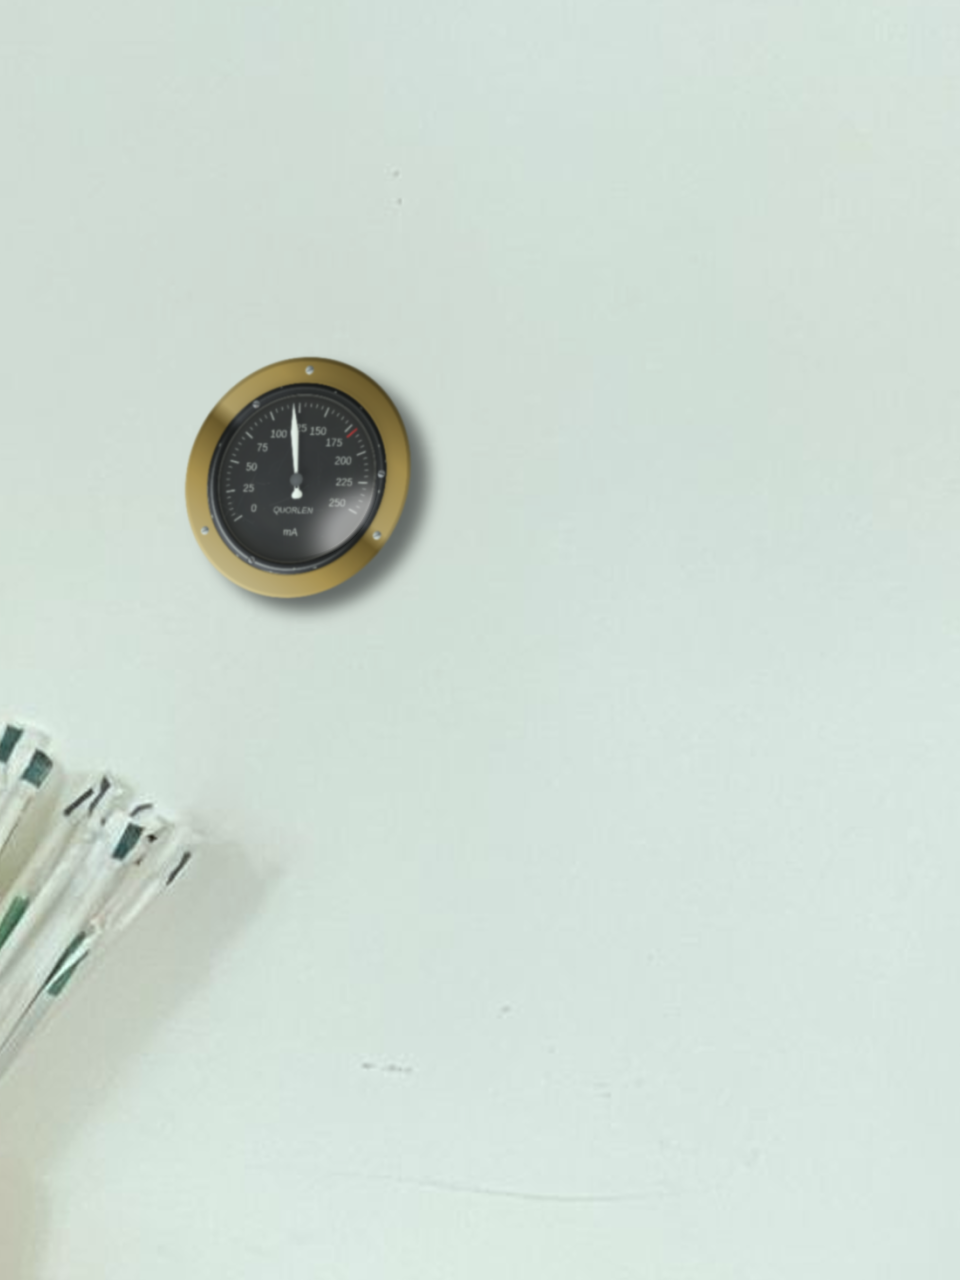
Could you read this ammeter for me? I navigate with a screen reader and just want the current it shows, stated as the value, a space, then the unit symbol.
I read 120 mA
